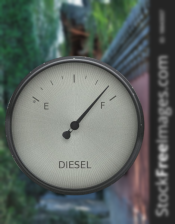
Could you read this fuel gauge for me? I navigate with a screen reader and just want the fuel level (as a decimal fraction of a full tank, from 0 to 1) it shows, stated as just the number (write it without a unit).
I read 0.875
